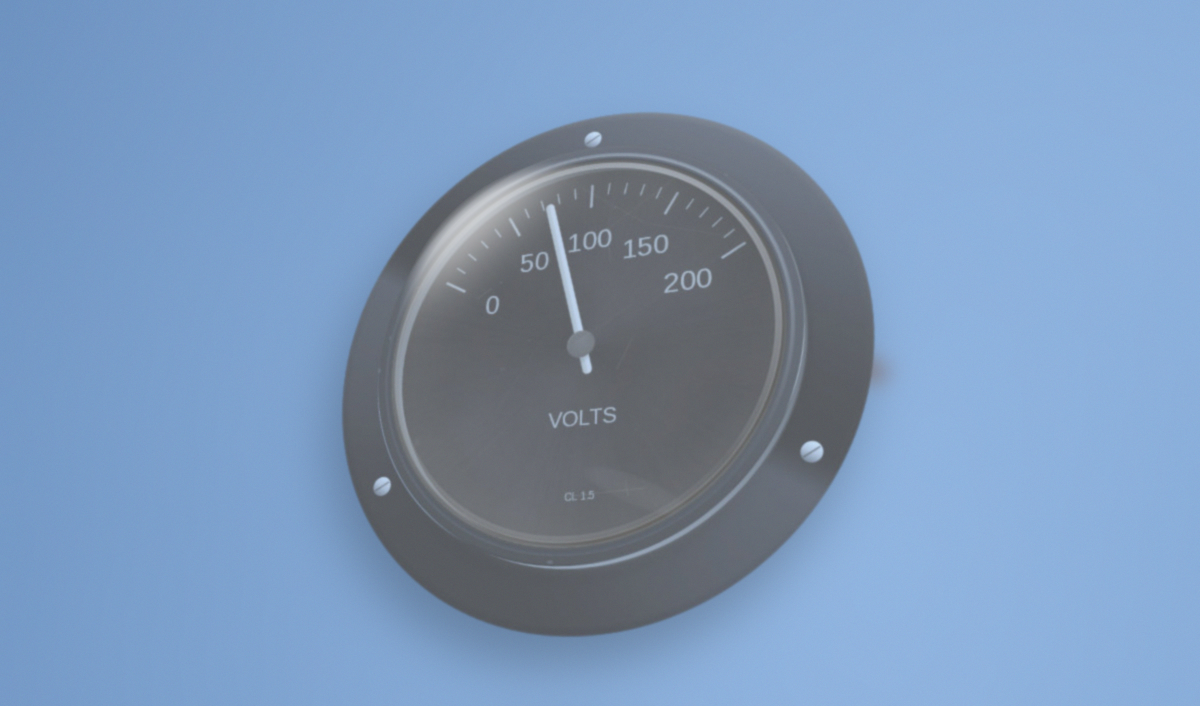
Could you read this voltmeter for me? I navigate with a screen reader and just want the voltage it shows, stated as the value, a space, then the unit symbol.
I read 75 V
